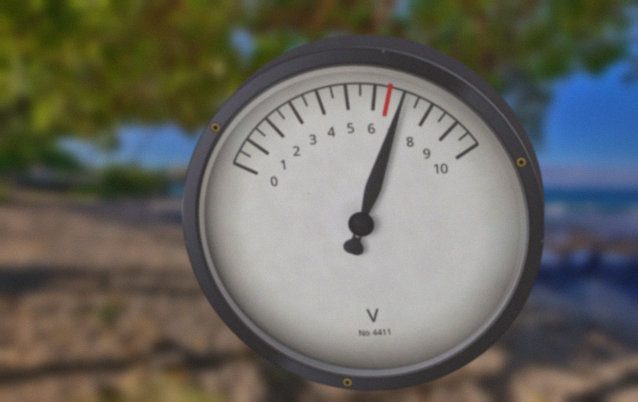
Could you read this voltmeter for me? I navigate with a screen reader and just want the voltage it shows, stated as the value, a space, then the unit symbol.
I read 7 V
